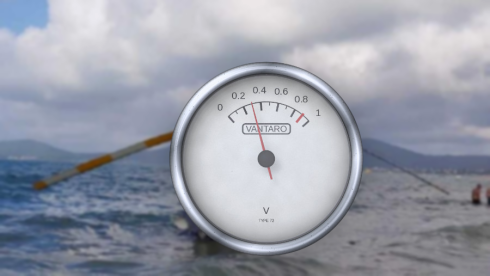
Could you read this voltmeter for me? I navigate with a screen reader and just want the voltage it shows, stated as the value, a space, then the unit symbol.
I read 0.3 V
